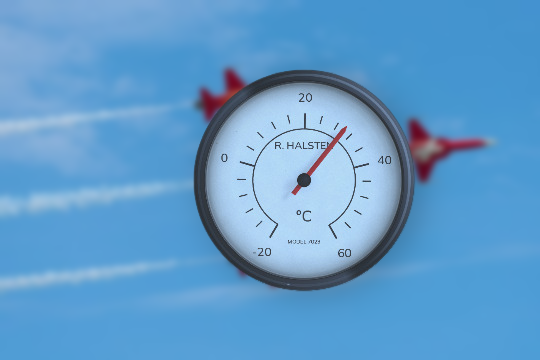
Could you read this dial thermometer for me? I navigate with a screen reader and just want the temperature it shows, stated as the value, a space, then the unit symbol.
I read 30 °C
